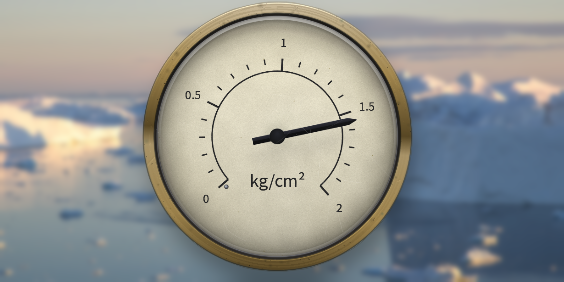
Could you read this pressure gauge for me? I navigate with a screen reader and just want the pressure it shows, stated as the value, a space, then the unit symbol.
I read 1.55 kg/cm²
